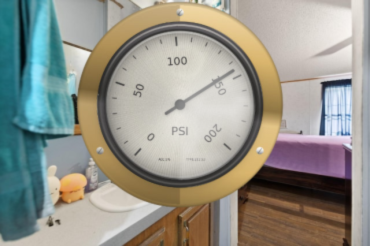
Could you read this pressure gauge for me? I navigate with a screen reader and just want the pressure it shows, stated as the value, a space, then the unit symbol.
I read 145 psi
